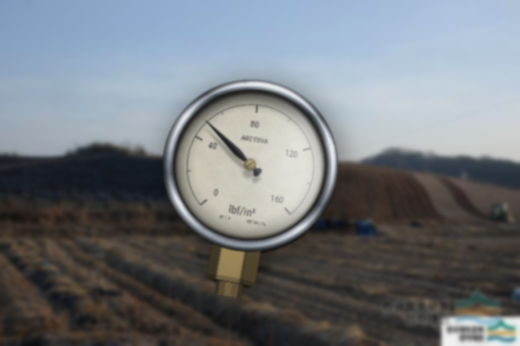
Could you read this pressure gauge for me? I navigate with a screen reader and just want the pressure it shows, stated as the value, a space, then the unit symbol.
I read 50 psi
